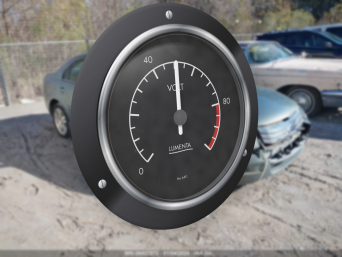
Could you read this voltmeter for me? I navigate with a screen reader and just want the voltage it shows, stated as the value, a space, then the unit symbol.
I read 50 V
